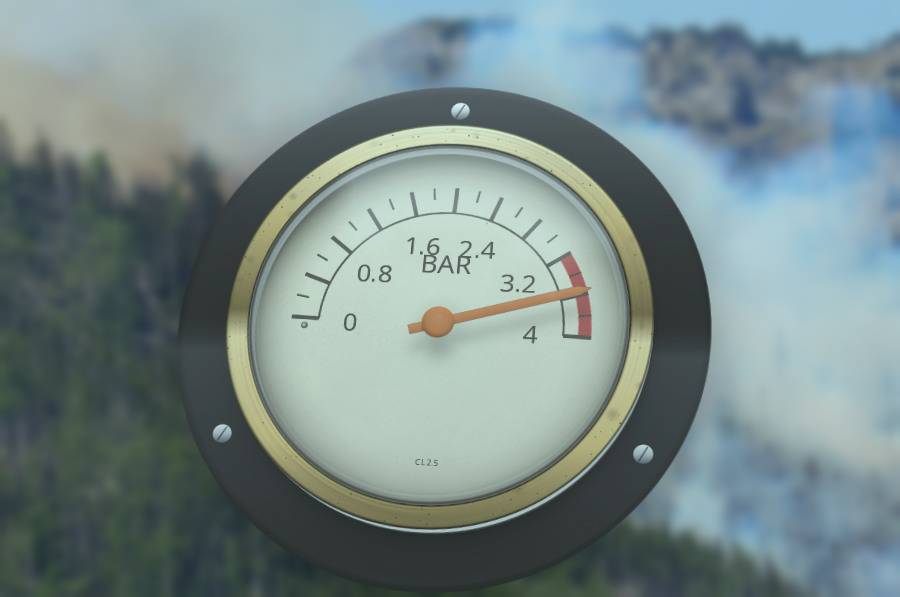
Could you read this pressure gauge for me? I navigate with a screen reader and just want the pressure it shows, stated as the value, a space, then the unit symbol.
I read 3.6 bar
